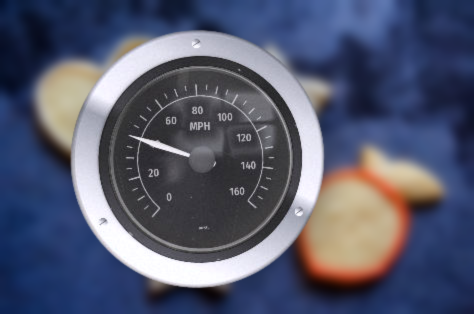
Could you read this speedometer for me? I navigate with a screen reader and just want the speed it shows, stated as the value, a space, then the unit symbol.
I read 40 mph
